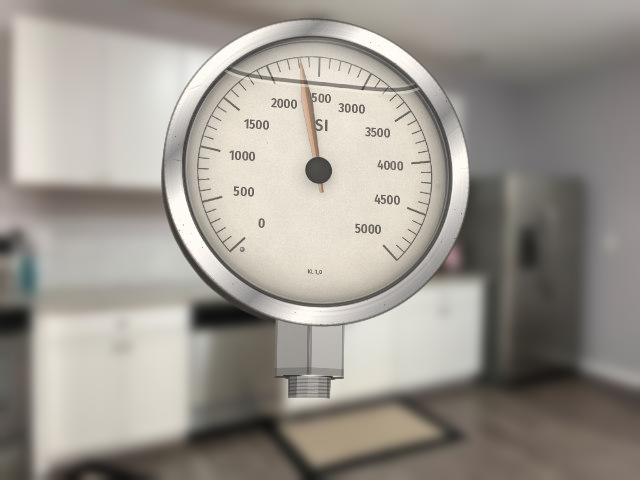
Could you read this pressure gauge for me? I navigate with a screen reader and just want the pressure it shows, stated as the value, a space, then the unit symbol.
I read 2300 psi
